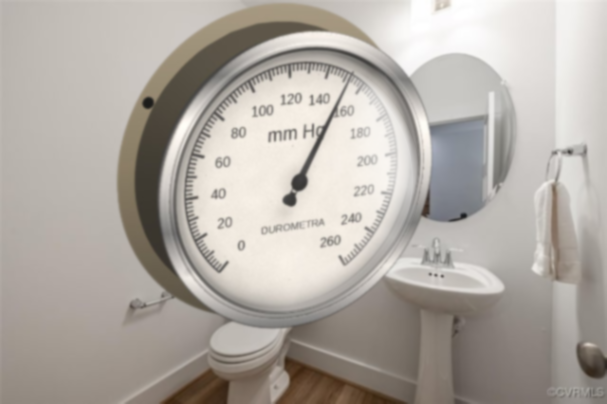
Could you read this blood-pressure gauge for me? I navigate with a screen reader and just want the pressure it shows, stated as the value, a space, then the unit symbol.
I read 150 mmHg
